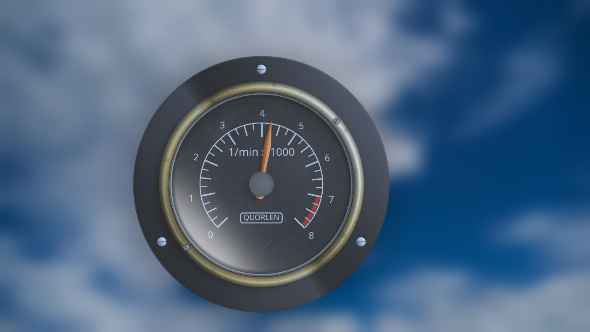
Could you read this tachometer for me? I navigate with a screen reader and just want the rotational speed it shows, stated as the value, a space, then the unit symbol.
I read 4250 rpm
